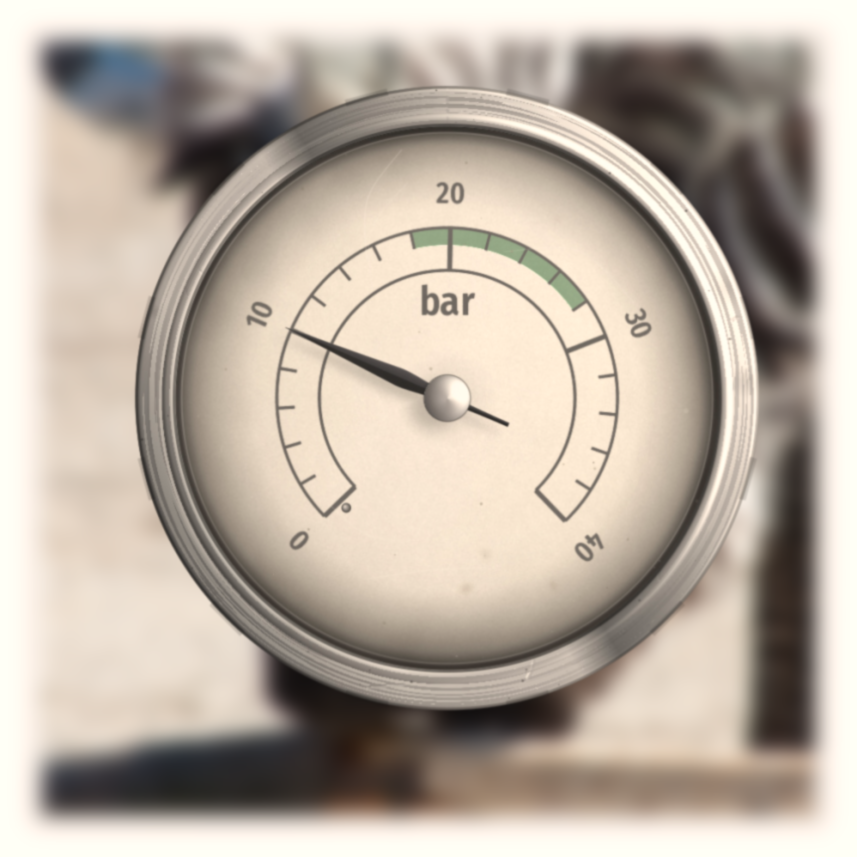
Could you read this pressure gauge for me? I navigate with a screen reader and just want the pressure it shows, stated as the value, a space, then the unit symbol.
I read 10 bar
